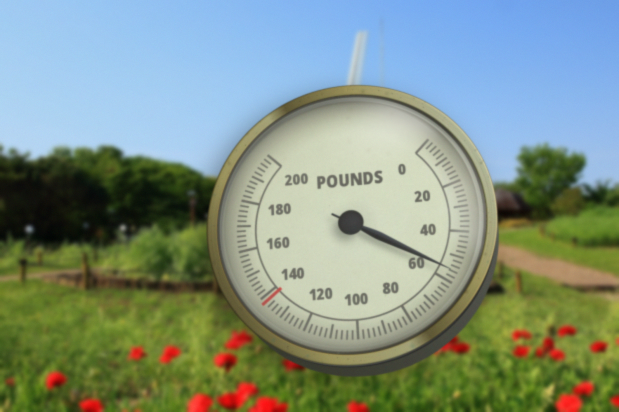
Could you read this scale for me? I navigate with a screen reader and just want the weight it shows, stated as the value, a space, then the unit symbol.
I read 56 lb
